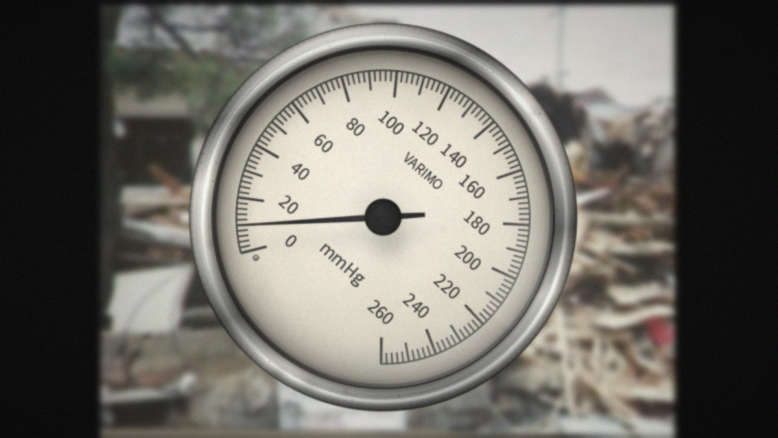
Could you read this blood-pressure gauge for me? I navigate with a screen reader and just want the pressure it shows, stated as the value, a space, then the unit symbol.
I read 10 mmHg
